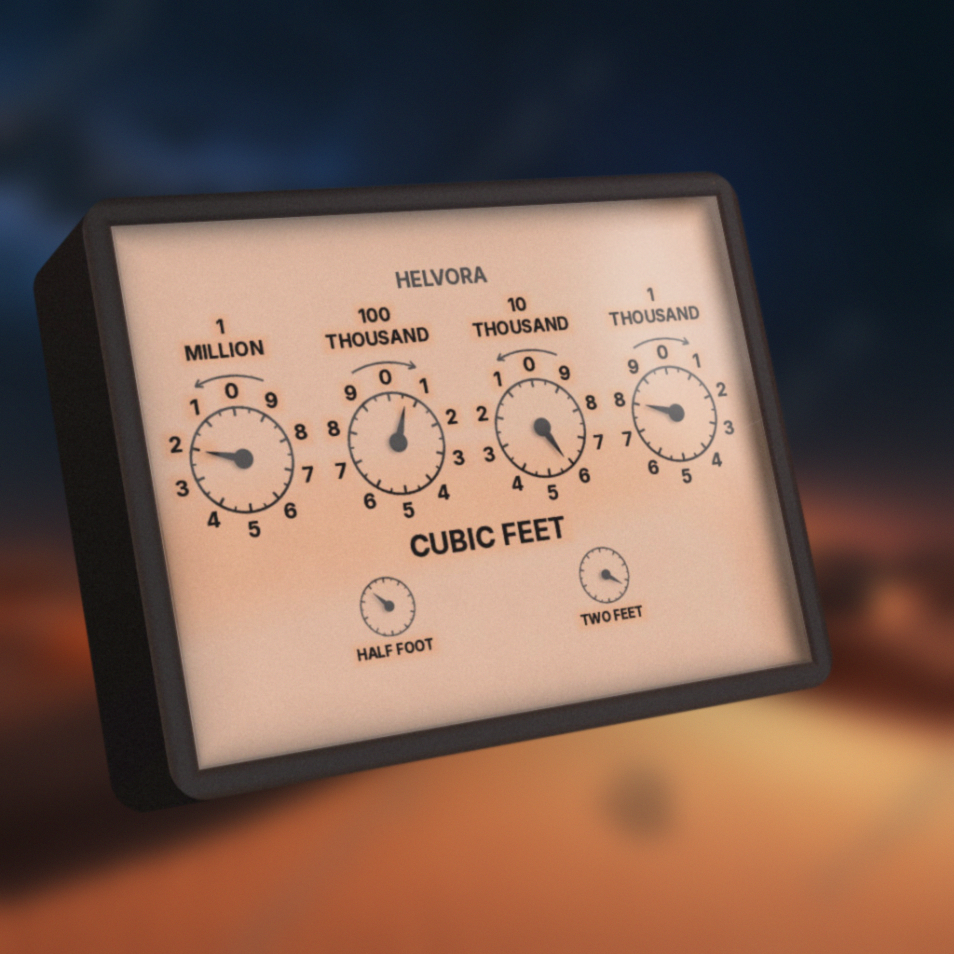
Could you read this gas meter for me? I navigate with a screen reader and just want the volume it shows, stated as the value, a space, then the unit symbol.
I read 205800 ft³
